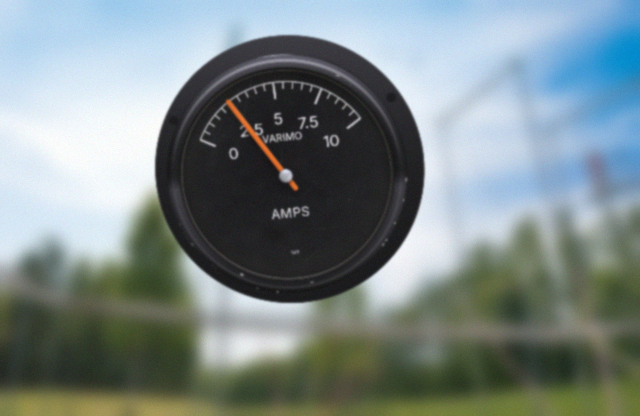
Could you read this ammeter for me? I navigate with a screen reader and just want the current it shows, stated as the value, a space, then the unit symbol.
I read 2.5 A
